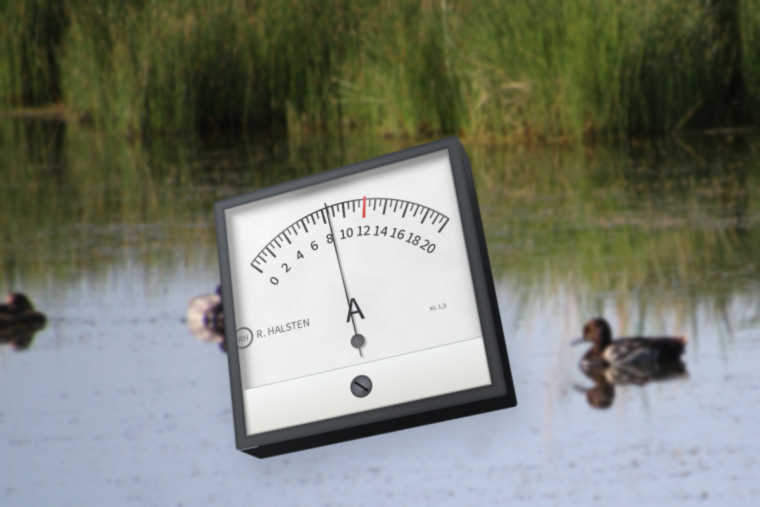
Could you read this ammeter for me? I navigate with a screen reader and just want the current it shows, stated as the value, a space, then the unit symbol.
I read 8.5 A
